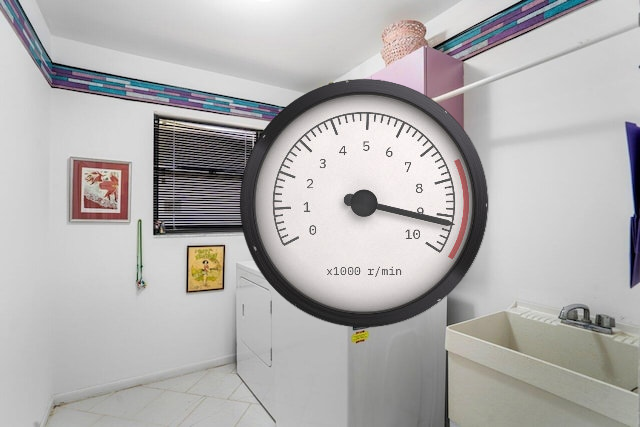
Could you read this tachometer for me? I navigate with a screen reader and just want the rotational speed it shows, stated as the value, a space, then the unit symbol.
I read 9200 rpm
